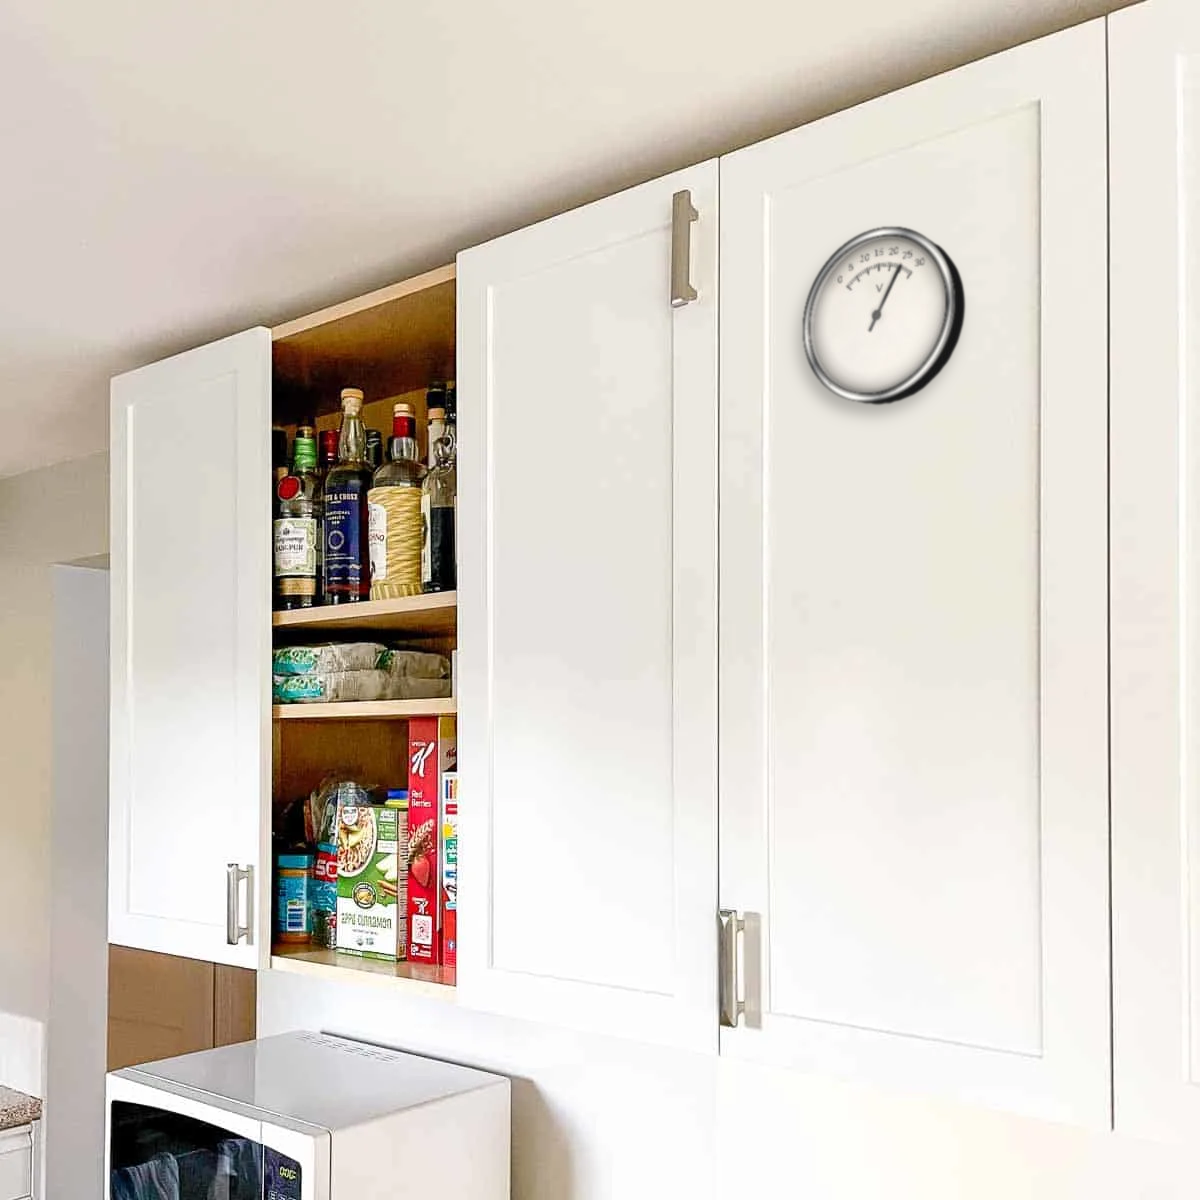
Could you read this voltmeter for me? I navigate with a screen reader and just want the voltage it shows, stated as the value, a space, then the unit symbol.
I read 25 V
